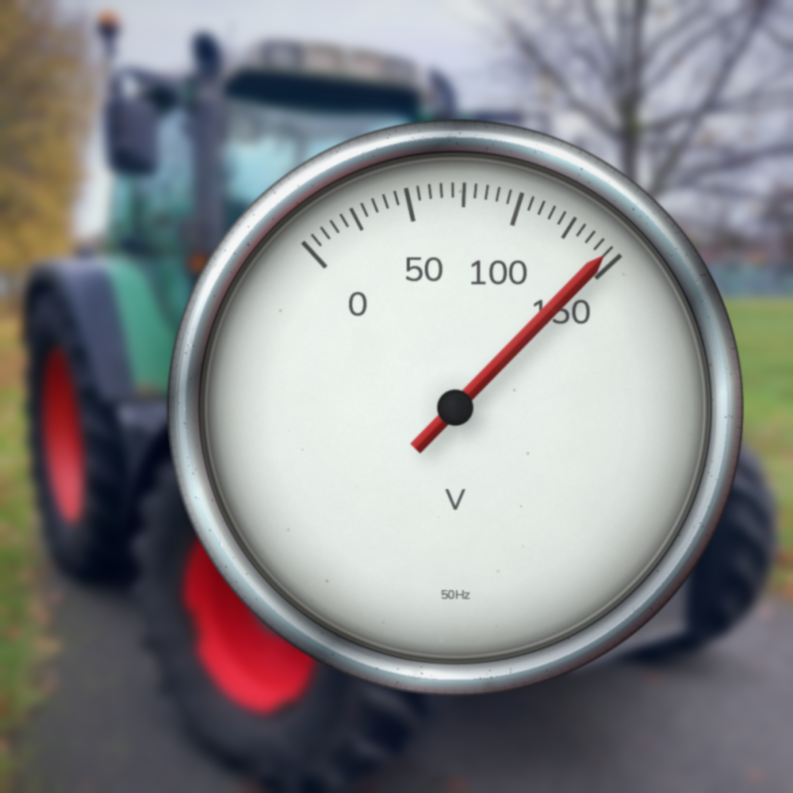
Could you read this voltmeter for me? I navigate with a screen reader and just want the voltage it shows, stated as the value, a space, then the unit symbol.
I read 145 V
